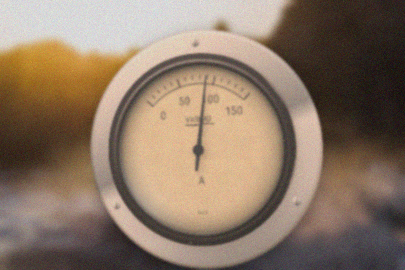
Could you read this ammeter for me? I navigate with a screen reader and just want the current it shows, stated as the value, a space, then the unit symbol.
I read 90 A
